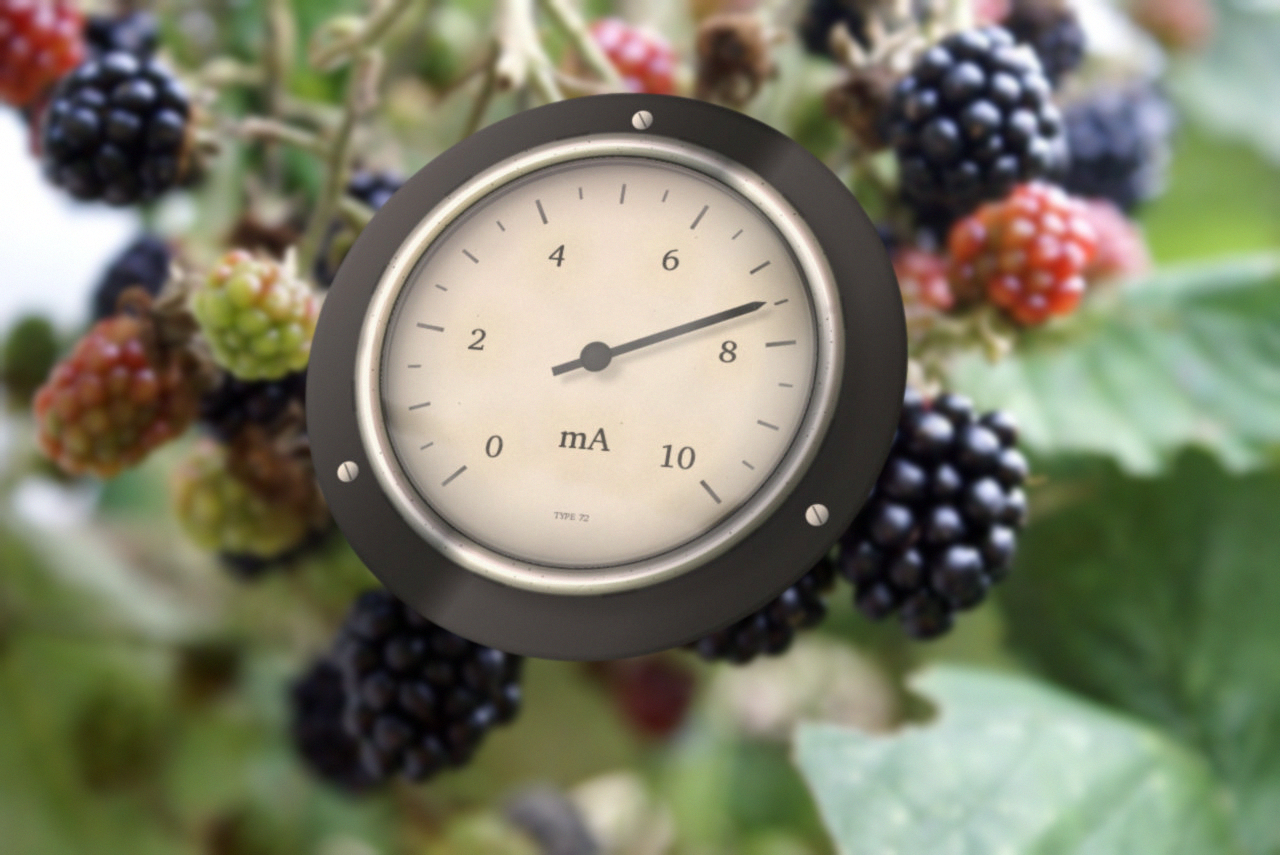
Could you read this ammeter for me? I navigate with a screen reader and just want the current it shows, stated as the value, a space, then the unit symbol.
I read 7.5 mA
